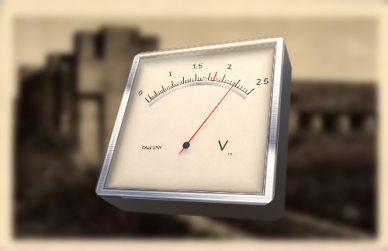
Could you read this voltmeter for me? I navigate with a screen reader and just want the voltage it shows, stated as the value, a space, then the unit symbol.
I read 2.25 V
